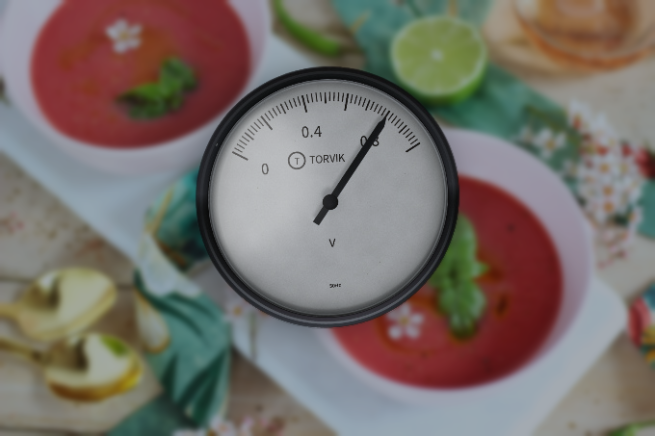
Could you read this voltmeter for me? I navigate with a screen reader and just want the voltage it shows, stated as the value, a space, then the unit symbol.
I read 0.8 V
